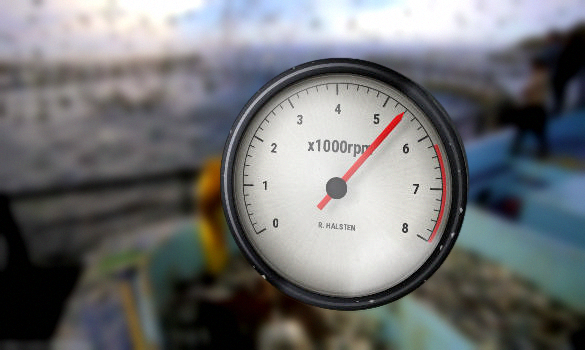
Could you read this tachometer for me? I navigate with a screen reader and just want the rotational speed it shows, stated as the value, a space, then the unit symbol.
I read 5400 rpm
